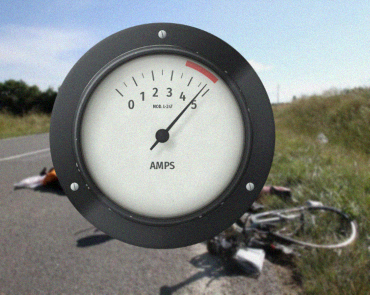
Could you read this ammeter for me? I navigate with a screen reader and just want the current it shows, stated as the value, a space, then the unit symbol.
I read 4.75 A
